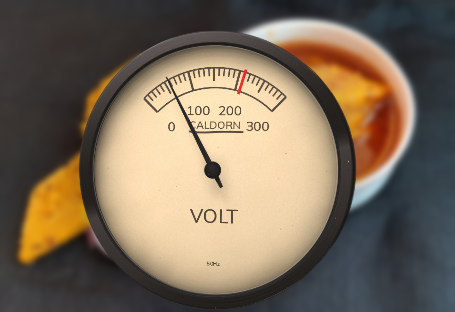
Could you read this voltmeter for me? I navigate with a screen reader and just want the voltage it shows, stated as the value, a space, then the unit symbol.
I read 60 V
